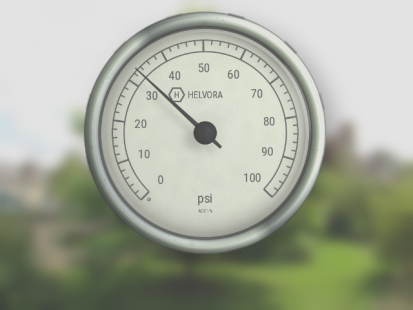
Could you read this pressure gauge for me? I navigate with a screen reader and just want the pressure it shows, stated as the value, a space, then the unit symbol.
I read 33 psi
